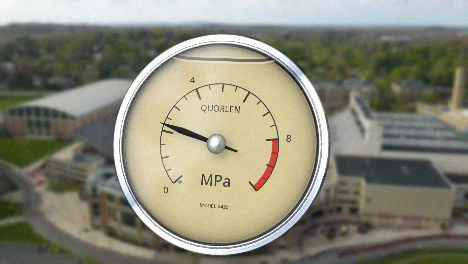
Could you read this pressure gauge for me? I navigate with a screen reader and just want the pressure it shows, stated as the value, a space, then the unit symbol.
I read 2.25 MPa
